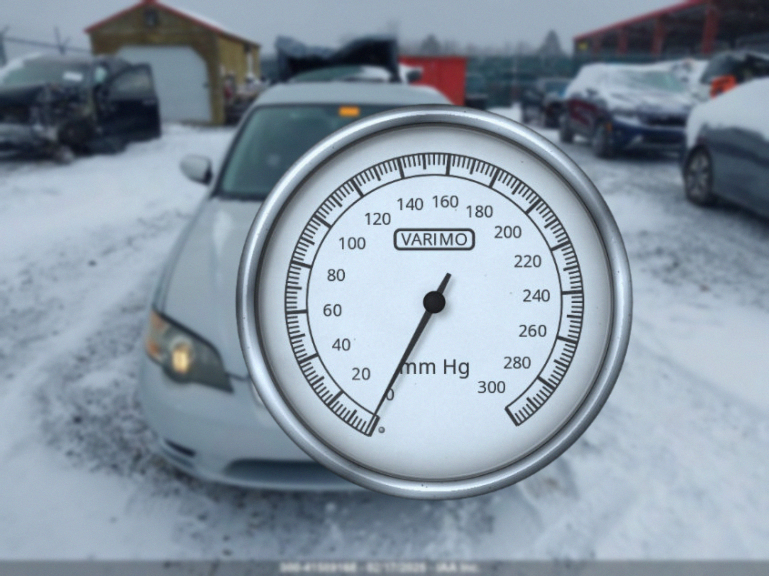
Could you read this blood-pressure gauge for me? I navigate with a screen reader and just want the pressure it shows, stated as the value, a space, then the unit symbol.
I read 2 mmHg
